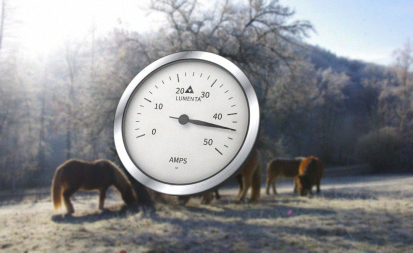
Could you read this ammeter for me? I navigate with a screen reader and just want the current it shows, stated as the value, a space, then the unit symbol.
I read 44 A
